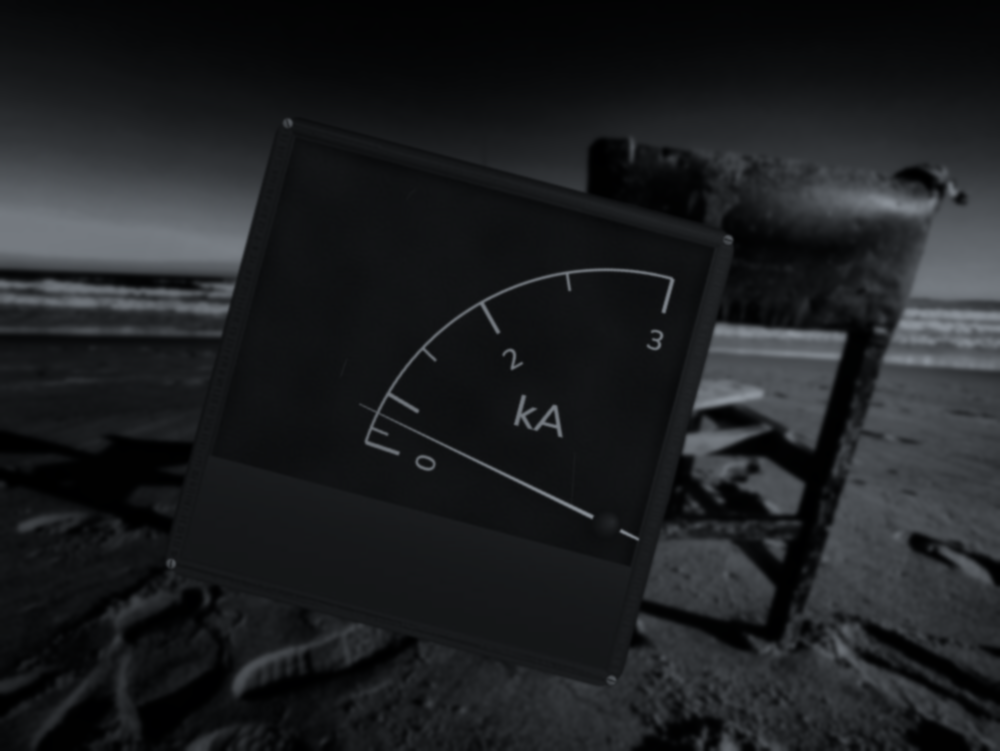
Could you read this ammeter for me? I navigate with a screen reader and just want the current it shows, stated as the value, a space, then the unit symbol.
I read 0.75 kA
